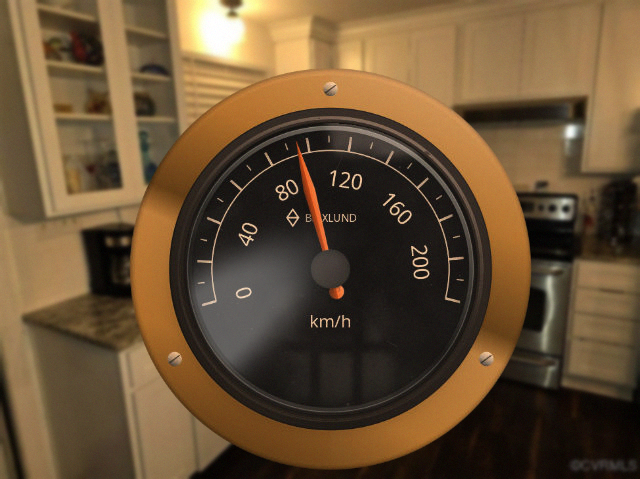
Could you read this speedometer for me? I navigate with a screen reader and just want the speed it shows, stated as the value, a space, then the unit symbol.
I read 95 km/h
